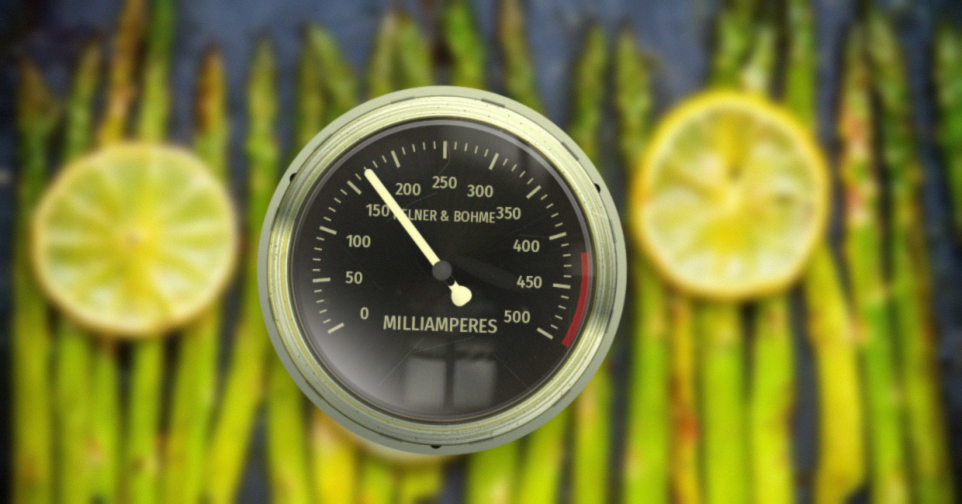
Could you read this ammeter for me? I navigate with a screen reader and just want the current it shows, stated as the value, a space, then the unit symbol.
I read 170 mA
